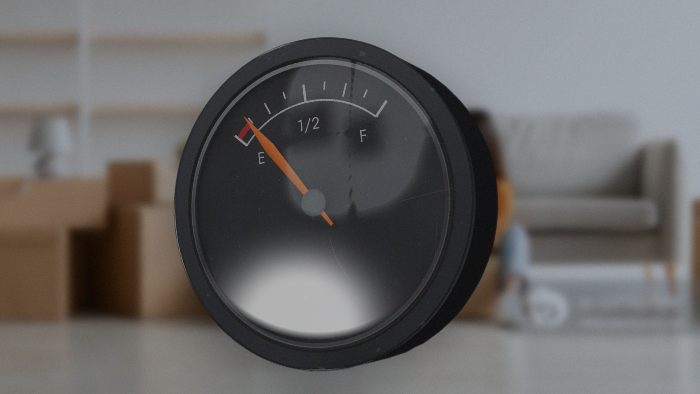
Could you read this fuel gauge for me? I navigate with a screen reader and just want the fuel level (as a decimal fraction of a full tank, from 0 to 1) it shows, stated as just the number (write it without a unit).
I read 0.125
